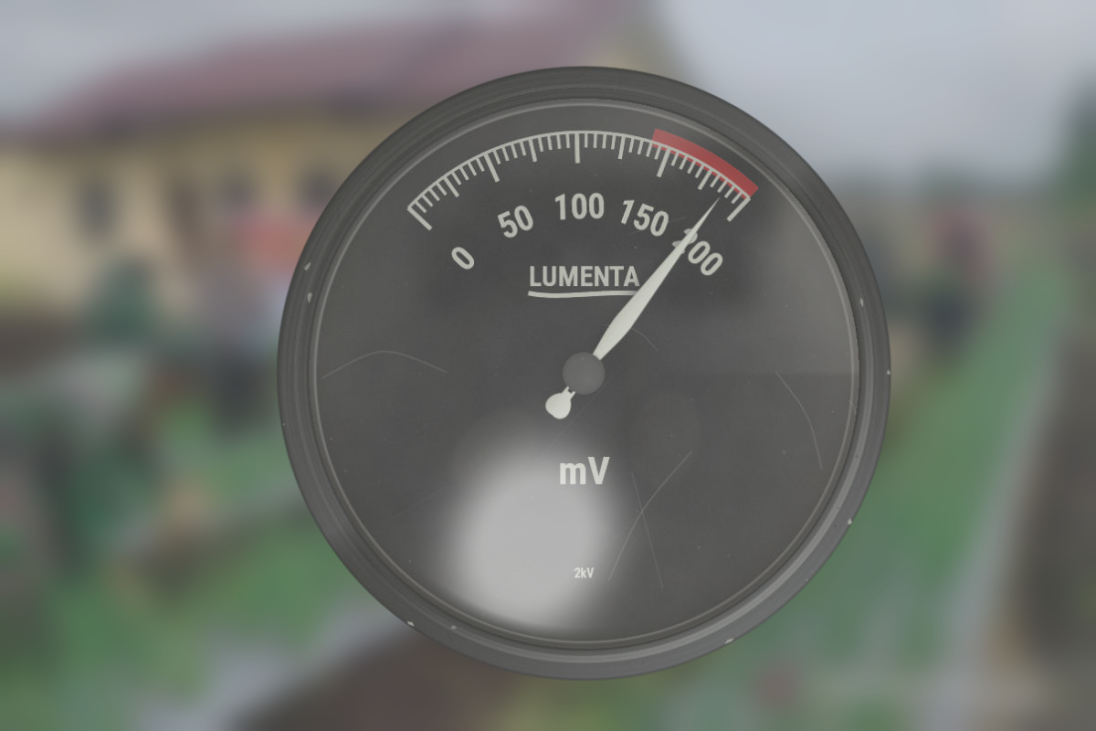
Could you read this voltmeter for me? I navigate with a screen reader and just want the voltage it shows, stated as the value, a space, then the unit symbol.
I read 187.5 mV
